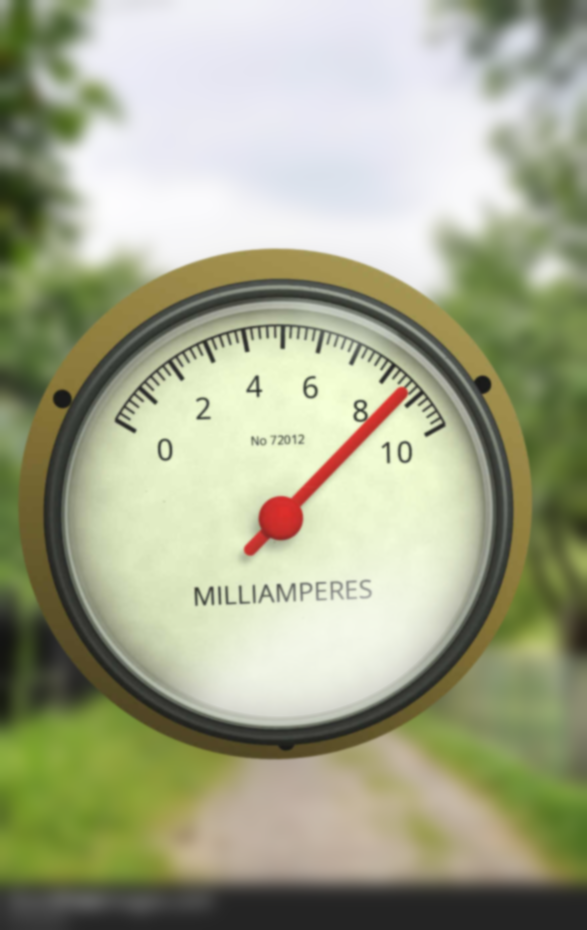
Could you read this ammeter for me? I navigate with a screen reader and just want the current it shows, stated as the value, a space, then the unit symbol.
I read 8.6 mA
